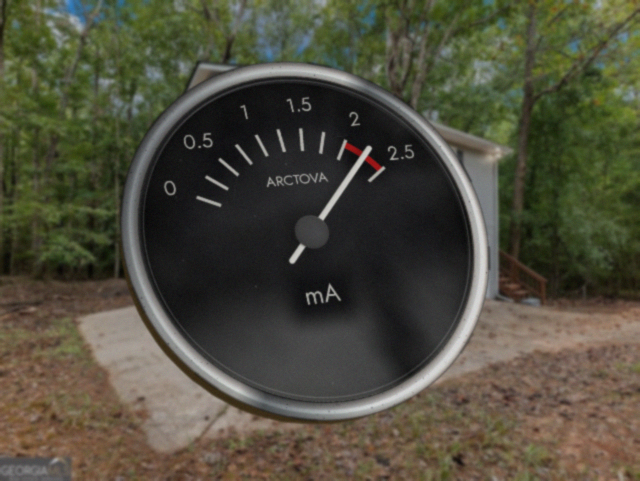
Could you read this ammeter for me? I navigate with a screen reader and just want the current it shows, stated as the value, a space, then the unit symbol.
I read 2.25 mA
